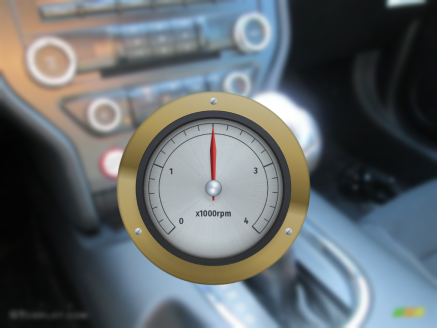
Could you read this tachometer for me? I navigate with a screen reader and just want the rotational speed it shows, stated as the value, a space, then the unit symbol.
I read 2000 rpm
